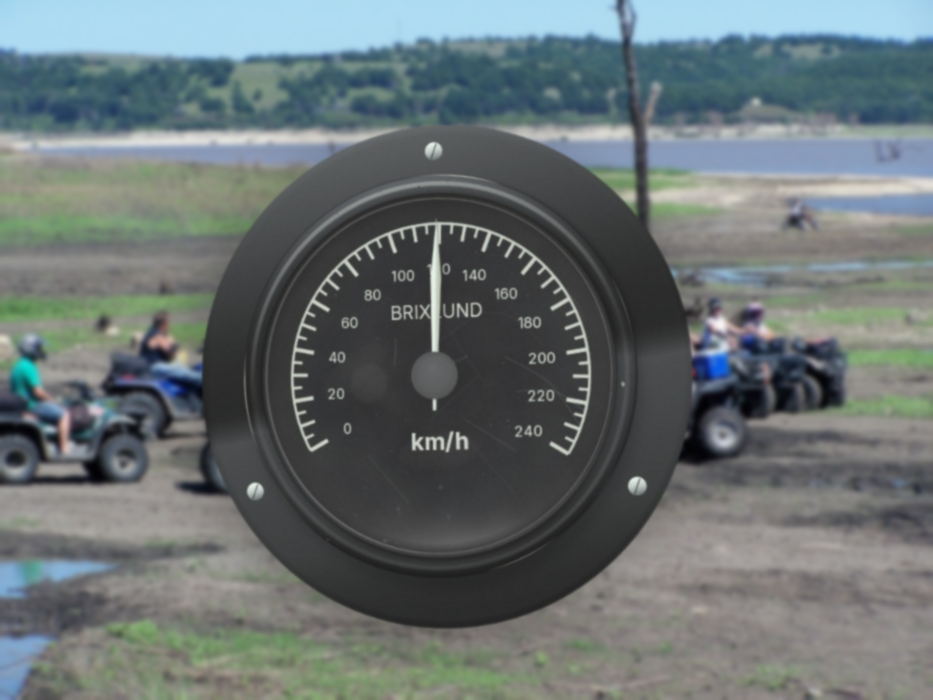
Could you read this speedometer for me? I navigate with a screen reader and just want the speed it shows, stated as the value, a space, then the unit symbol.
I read 120 km/h
